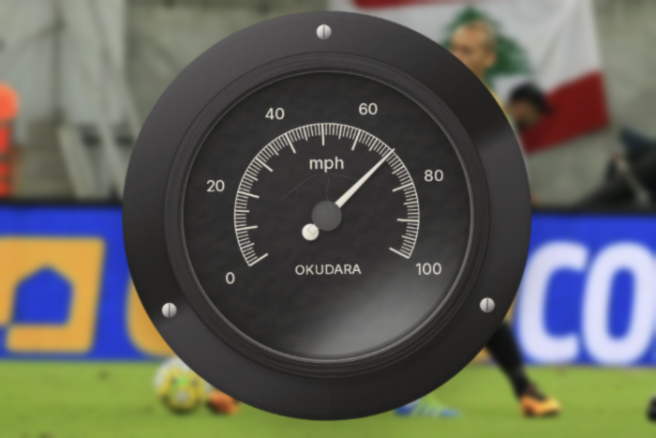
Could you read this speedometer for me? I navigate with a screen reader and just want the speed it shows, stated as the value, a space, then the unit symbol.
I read 70 mph
